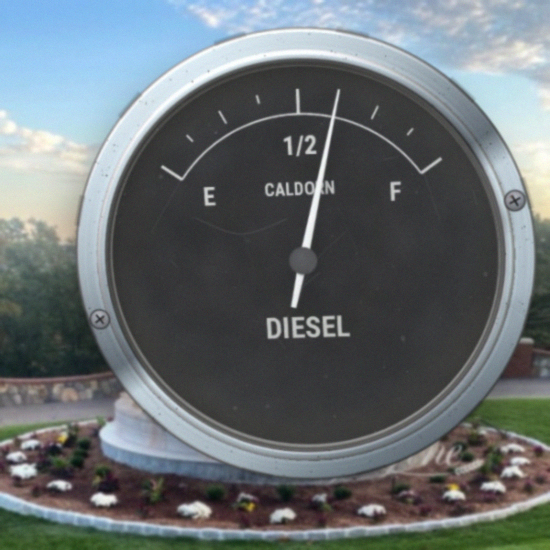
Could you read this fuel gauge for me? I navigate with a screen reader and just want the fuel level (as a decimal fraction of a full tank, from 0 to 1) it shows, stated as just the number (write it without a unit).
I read 0.625
